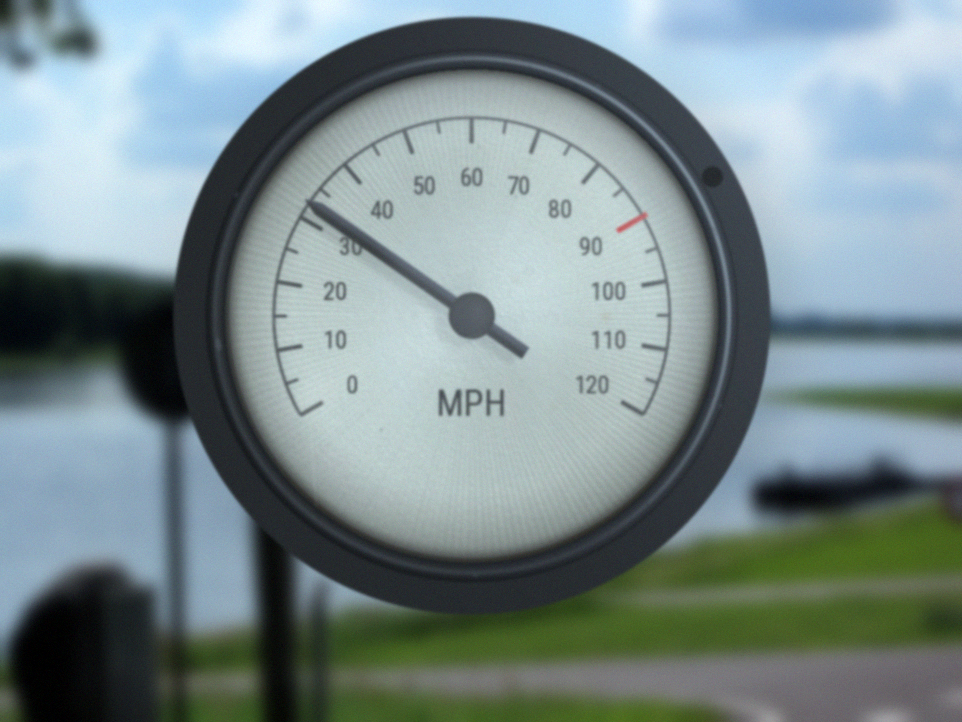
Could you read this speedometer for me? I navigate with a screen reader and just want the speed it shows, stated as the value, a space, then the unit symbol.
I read 32.5 mph
